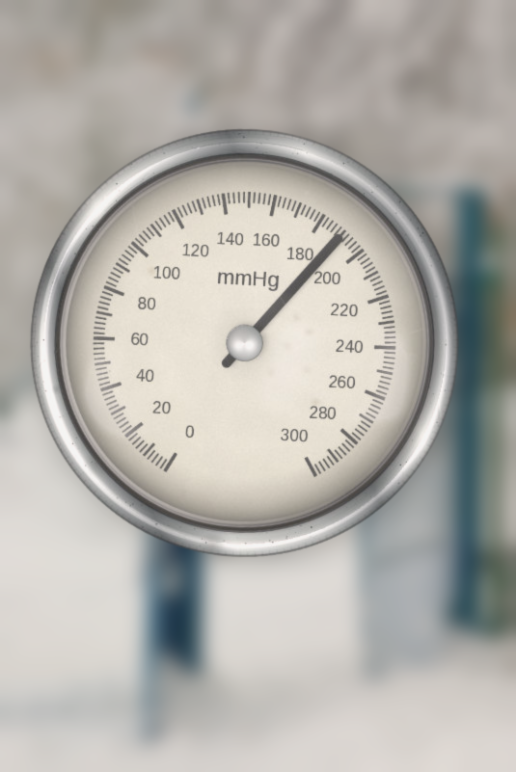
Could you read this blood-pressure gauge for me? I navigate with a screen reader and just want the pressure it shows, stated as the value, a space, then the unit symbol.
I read 190 mmHg
